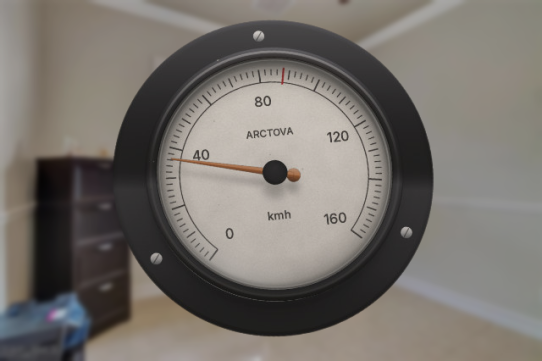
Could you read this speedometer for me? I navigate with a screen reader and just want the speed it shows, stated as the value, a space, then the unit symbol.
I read 36 km/h
